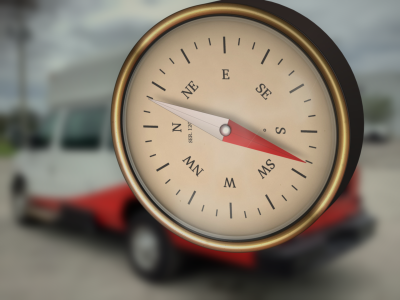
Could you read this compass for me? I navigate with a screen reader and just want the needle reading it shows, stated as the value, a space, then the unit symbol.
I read 200 °
